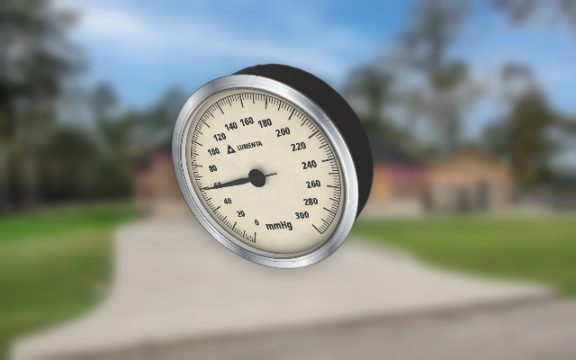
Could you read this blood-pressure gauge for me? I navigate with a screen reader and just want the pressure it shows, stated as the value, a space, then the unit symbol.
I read 60 mmHg
